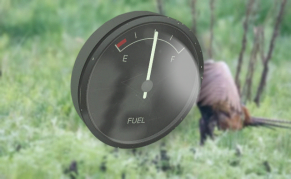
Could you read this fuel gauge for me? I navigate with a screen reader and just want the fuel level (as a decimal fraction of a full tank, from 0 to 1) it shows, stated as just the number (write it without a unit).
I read 0.5
